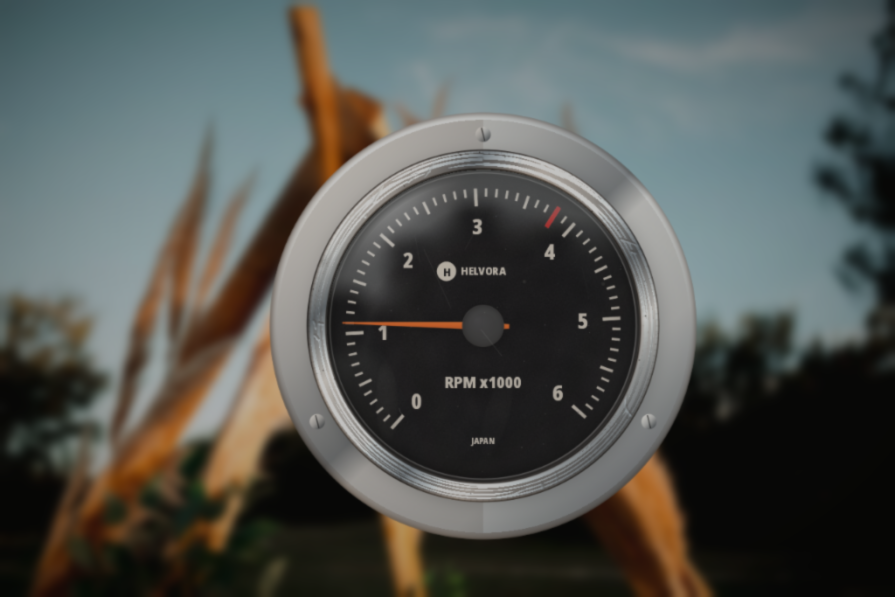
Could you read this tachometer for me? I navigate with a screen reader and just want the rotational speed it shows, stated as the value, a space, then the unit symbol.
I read 1100 rpm
